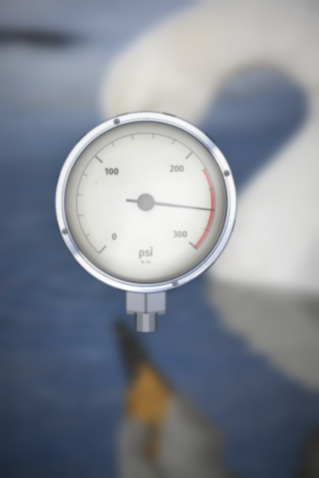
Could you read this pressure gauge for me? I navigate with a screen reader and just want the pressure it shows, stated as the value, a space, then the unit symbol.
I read 260 psi
